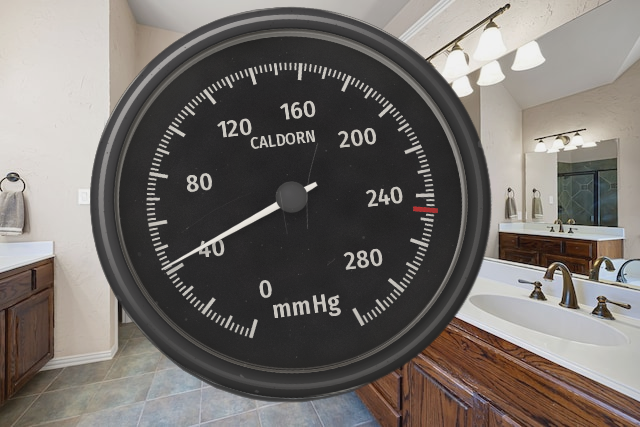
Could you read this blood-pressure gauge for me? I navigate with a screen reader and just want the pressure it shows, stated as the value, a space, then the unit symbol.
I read 42 mmHg
